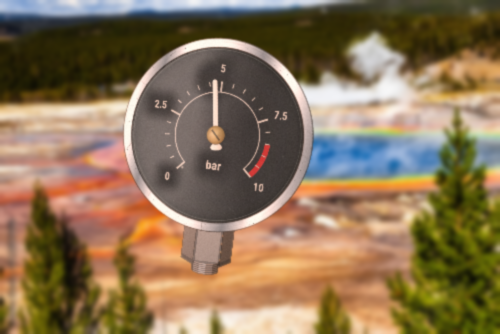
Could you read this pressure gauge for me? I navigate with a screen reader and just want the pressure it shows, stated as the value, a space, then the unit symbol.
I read 4.75 bar
